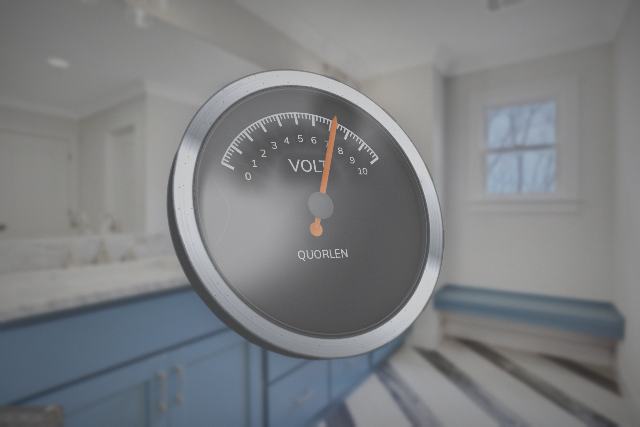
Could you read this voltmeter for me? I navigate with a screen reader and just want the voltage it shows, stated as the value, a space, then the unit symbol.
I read 7 V
